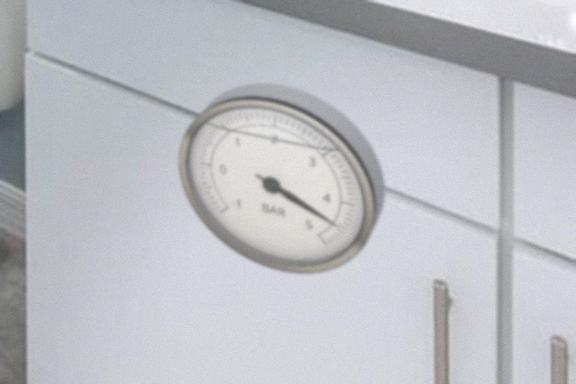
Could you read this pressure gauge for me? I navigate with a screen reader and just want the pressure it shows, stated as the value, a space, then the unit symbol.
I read 4.5 bar
